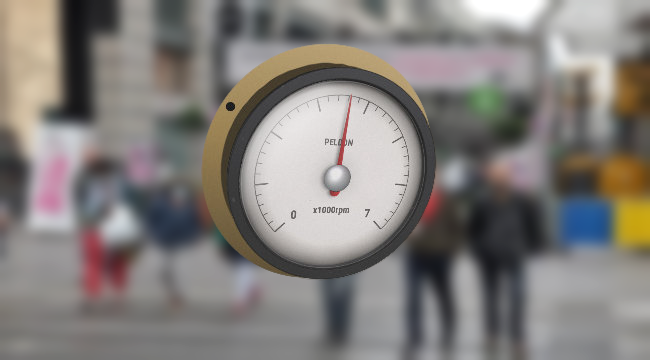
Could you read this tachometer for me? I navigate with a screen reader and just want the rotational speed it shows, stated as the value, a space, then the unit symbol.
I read 3600 rpm
